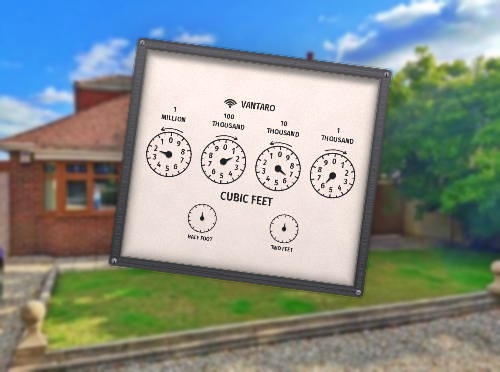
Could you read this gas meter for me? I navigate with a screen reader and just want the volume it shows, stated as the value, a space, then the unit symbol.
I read 216600 ft³
